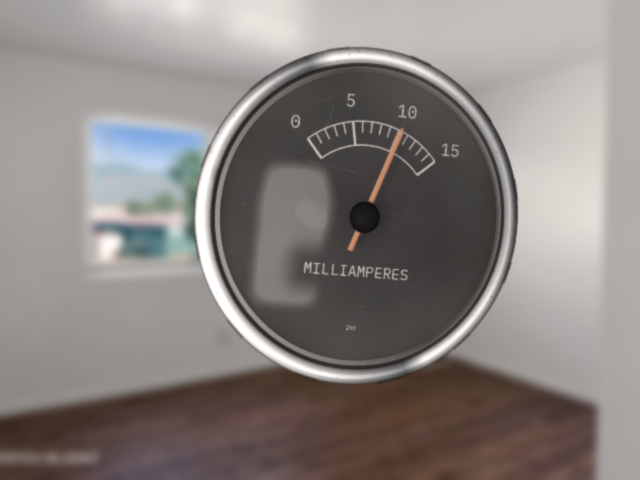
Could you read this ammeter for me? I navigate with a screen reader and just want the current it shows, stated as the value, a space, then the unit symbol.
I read 10 mA
